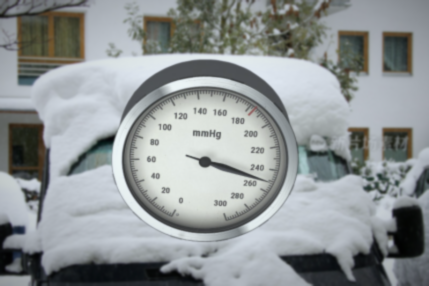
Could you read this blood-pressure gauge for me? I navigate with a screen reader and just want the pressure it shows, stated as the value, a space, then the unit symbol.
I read 250 mmHg
